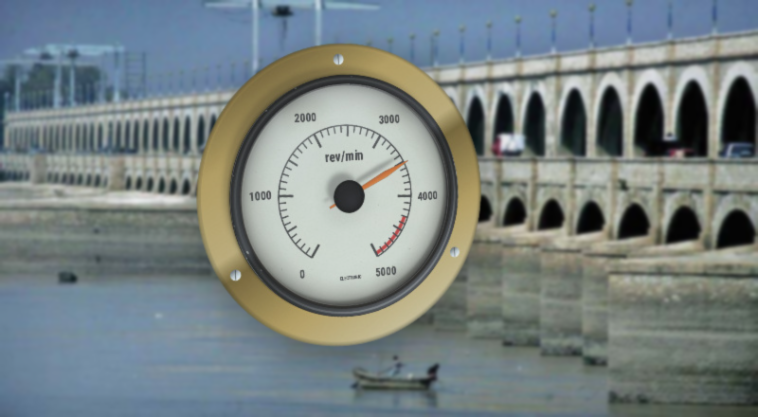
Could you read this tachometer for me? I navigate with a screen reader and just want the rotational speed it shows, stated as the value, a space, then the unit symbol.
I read 3500 rpm
